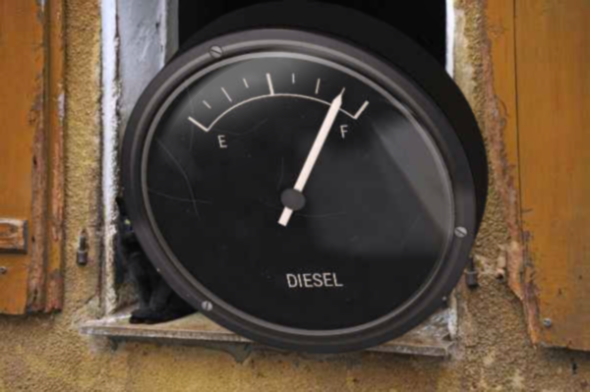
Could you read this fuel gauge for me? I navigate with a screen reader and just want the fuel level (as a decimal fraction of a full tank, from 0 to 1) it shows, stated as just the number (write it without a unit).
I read 0.875
